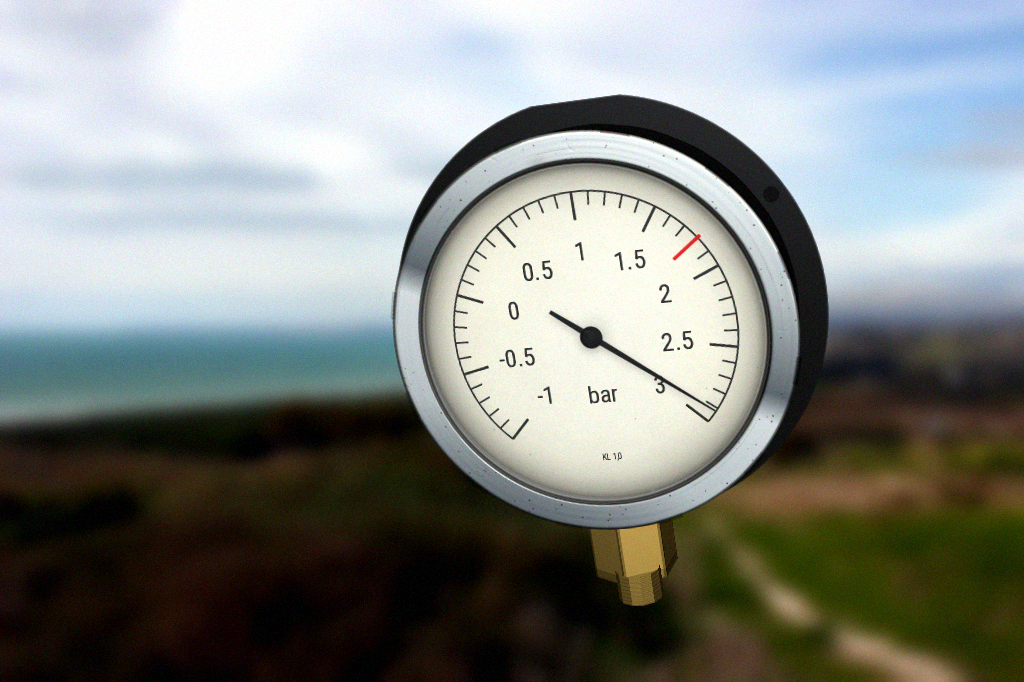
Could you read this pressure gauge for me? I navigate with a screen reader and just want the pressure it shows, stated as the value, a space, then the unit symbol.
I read 2.9 bar
